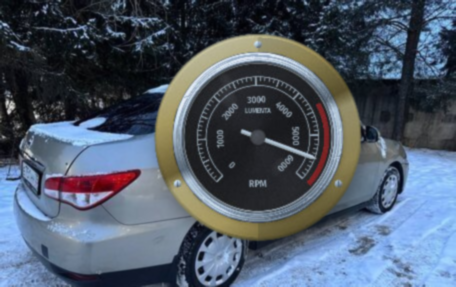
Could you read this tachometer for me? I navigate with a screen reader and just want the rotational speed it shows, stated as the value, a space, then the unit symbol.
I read 5500 rpm
